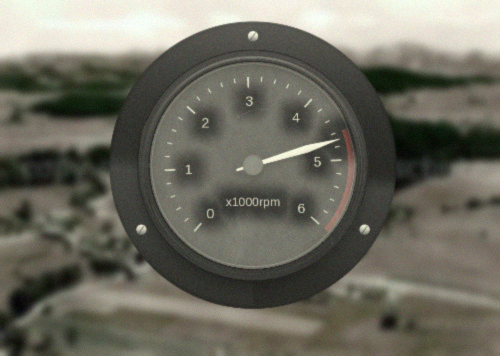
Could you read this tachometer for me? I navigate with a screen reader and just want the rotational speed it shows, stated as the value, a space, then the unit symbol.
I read 4700 rpm
